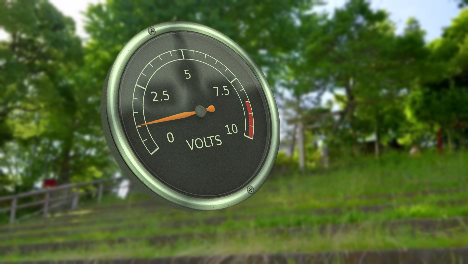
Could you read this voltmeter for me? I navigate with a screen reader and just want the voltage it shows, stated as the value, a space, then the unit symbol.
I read 1 V
